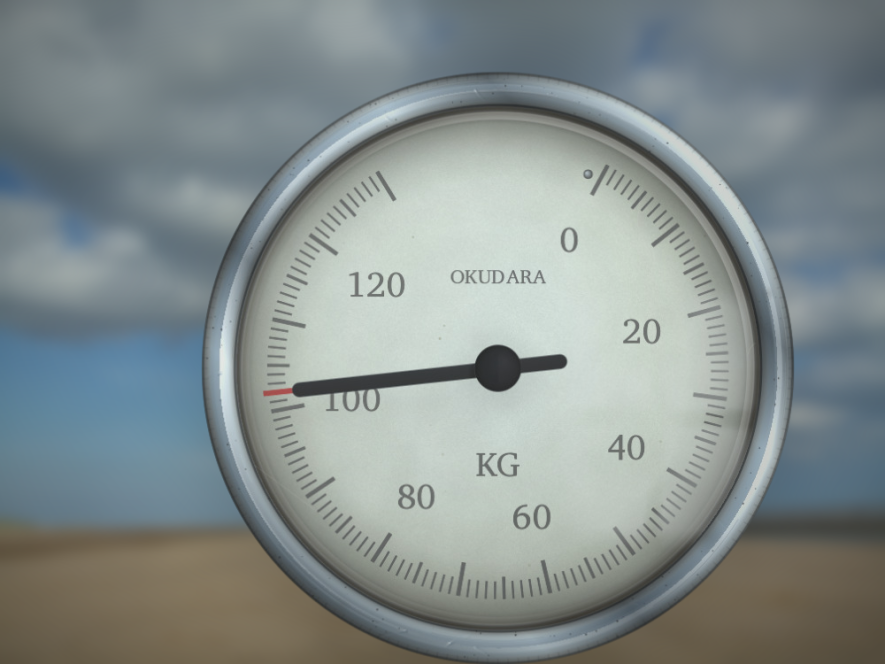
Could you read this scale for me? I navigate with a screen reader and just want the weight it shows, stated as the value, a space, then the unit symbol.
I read 102 kg
